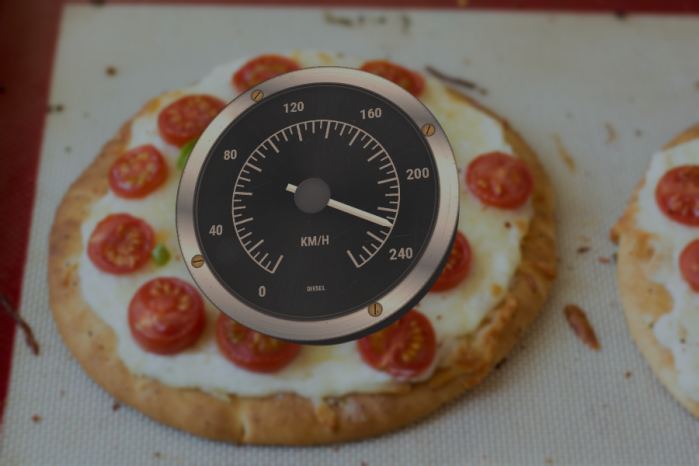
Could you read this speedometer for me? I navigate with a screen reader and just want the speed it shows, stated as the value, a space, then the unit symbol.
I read 230 km/h
